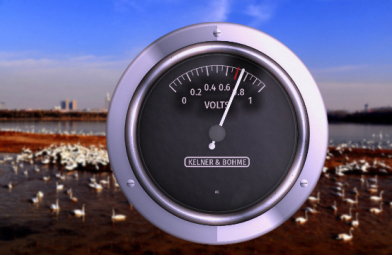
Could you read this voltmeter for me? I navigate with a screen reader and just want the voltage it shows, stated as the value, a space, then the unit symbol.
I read 0.75 V
